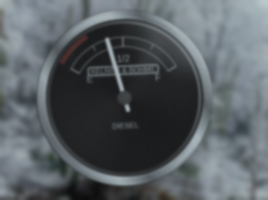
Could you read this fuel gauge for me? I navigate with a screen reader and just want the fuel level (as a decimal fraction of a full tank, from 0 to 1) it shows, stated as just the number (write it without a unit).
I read 0.375
